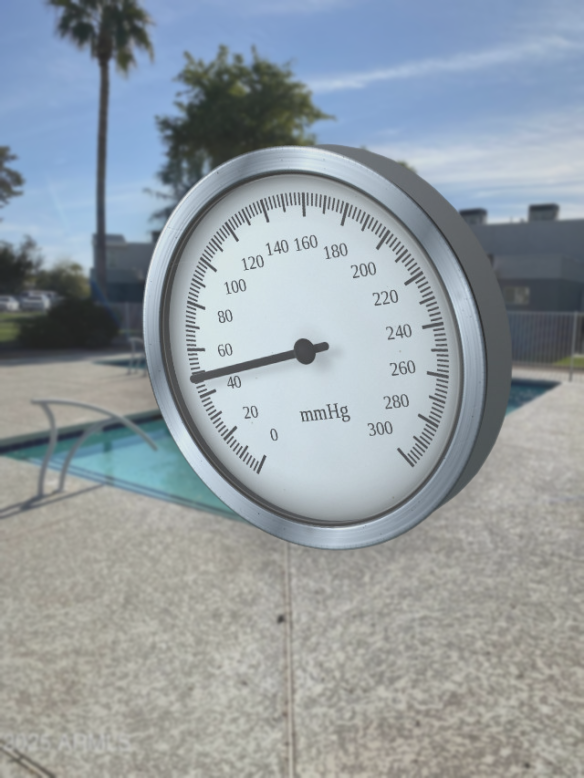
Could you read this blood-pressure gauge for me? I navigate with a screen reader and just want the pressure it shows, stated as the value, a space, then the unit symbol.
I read 48 mmHg
